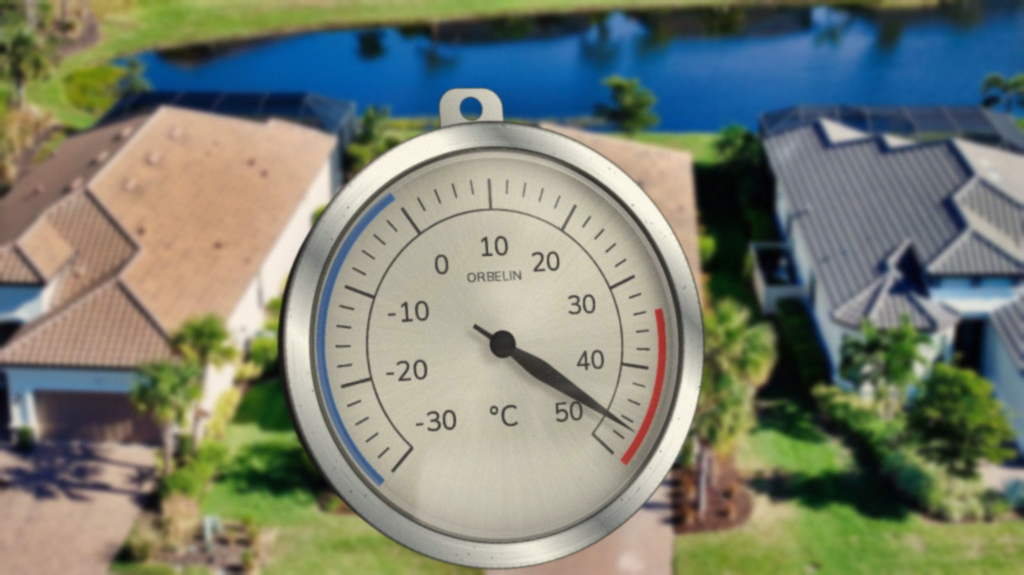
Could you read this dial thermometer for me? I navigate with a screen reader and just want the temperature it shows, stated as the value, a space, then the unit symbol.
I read 47 °C
